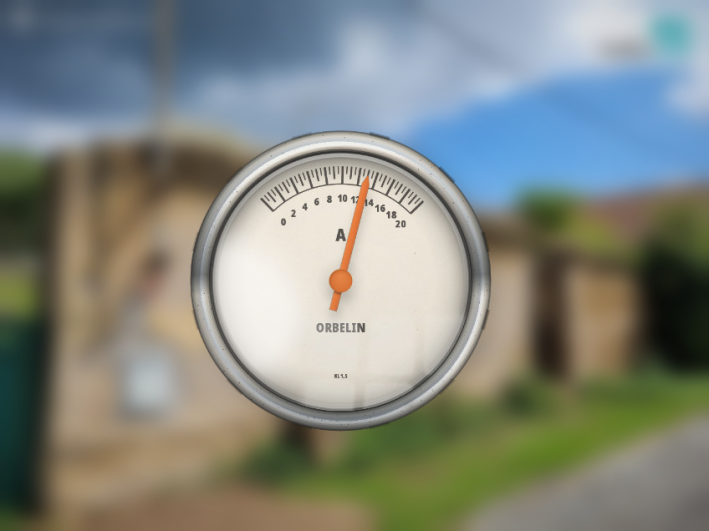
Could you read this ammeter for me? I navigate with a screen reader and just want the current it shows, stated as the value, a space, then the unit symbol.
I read 13 A
